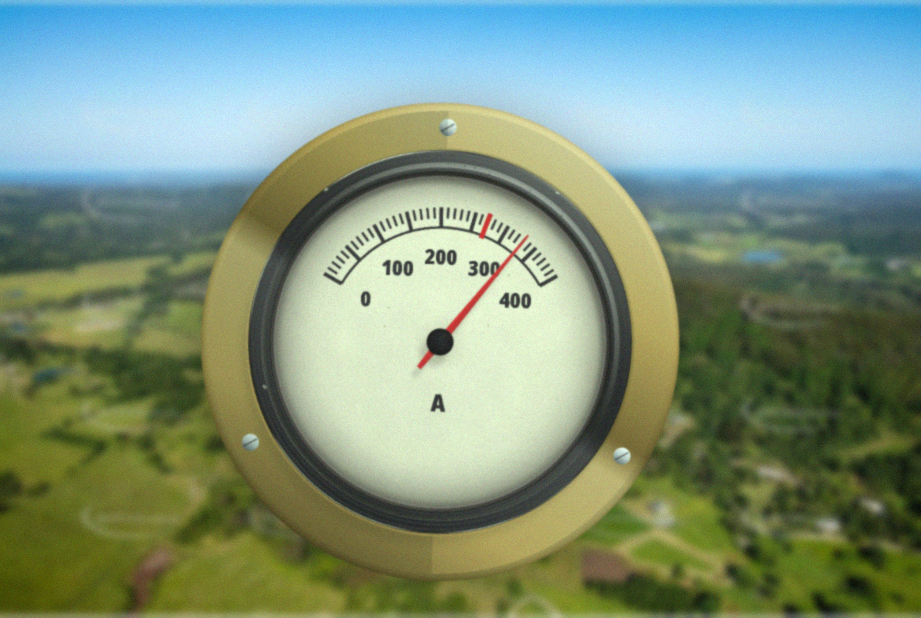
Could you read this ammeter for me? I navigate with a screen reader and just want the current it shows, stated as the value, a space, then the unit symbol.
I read 330 A
